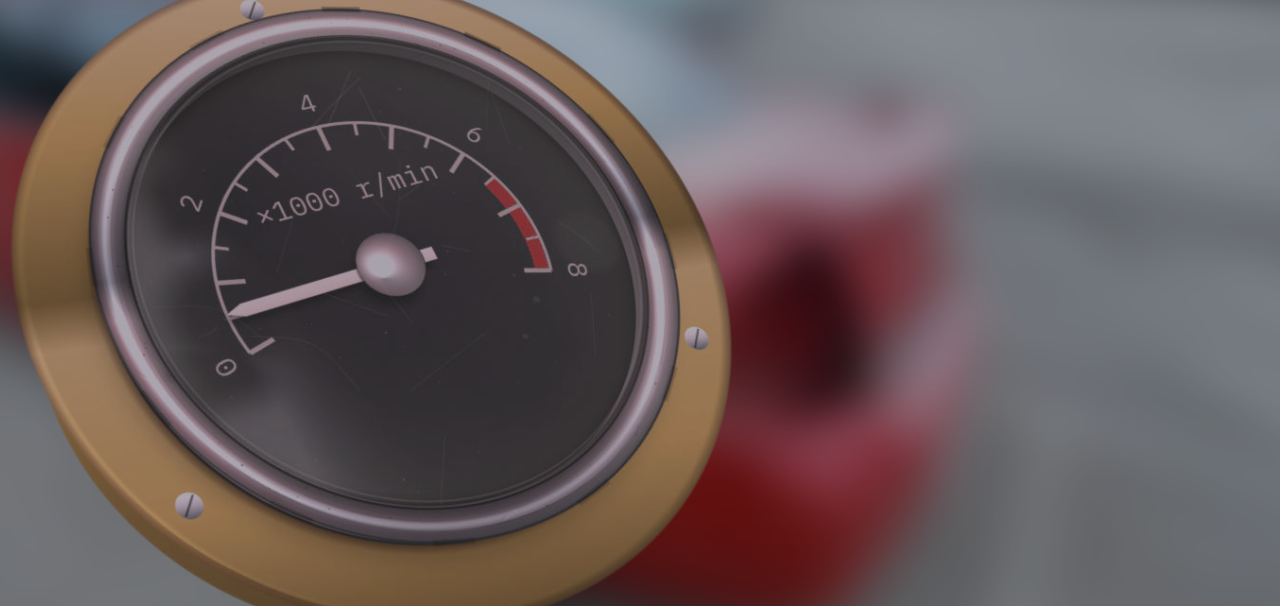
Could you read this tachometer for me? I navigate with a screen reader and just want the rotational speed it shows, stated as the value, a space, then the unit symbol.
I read 500 rpm
